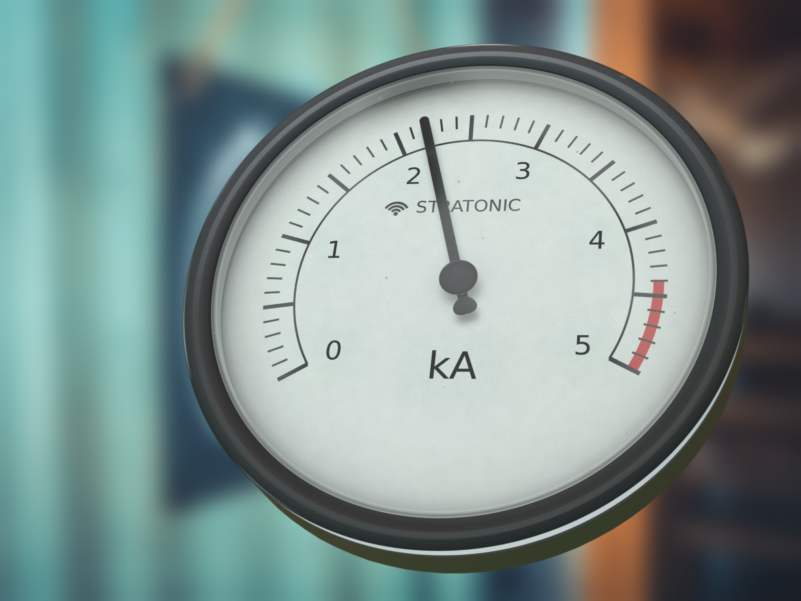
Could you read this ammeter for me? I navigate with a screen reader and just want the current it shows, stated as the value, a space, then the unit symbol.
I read 2.2 kA
